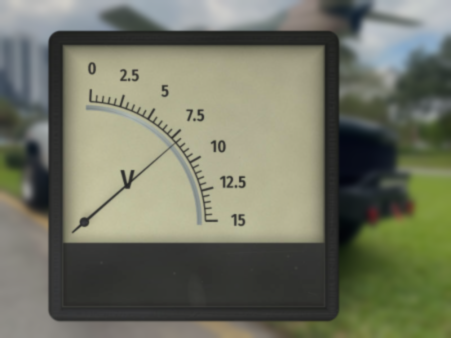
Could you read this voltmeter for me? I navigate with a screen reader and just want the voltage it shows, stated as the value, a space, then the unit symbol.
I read 8 V
